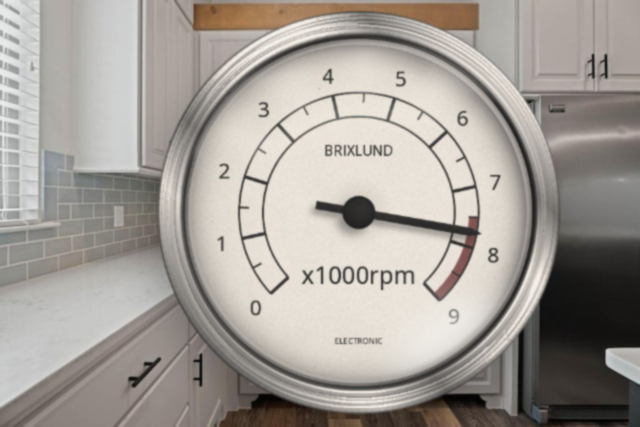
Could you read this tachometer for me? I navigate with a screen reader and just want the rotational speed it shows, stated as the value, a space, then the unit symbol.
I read 7750 rpm
